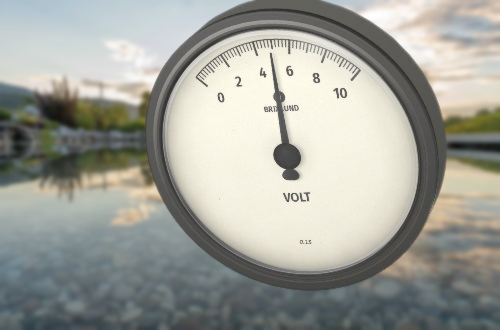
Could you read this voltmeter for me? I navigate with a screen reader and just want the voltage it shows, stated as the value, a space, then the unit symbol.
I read 5 V
